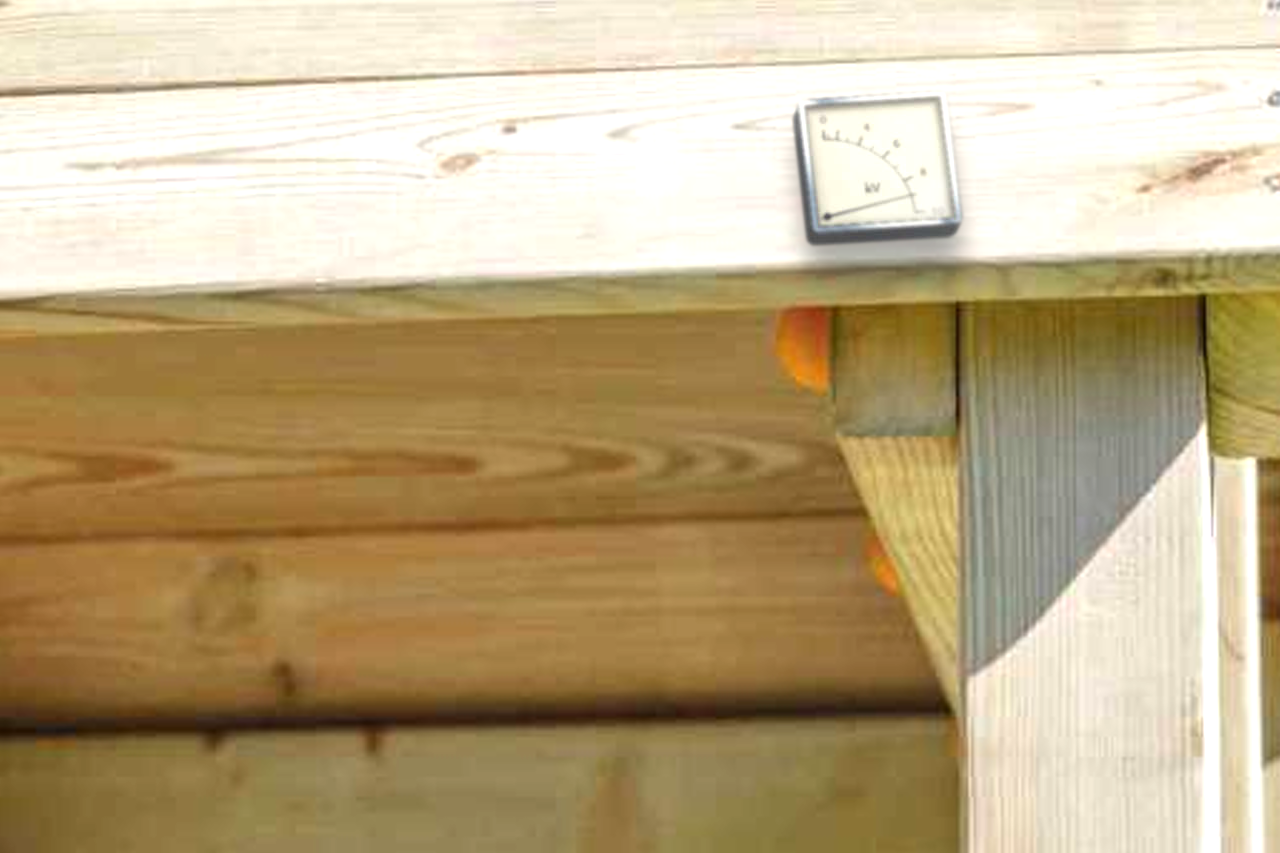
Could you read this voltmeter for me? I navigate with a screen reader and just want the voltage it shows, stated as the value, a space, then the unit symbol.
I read 9 kV
